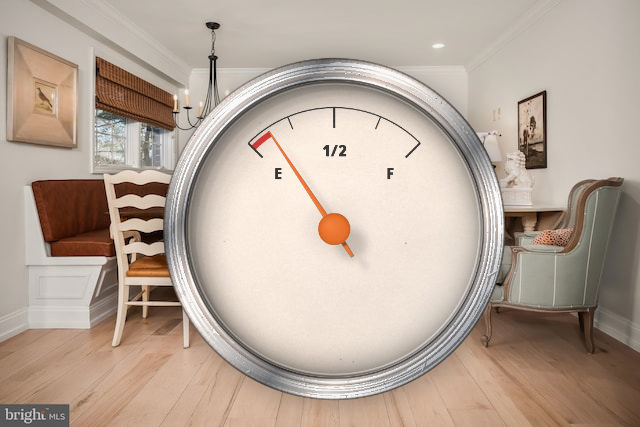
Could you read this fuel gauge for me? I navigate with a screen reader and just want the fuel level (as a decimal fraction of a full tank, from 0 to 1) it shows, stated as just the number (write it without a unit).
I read 0.125
